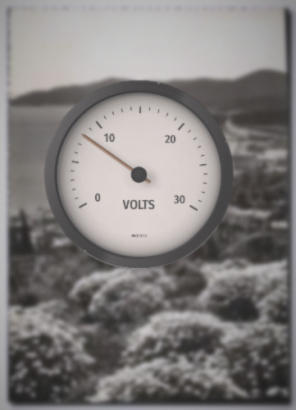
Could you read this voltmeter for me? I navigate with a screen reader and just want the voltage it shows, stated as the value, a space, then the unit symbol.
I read 8 V
